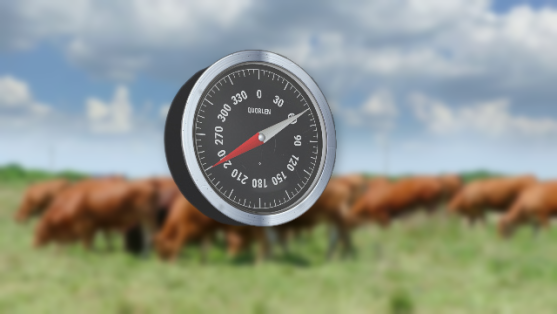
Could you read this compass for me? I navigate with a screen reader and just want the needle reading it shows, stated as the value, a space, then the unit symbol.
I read 240 °
